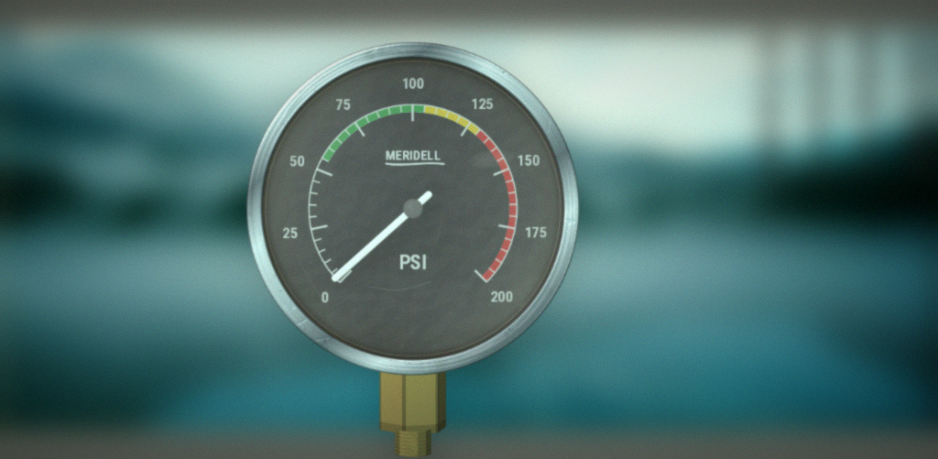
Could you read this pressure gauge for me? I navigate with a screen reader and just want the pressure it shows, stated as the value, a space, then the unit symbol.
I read 2.5 psi
